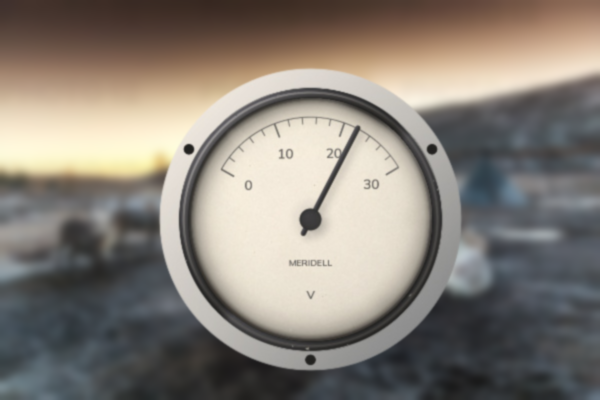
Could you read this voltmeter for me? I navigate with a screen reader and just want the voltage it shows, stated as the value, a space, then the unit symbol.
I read 22 V
